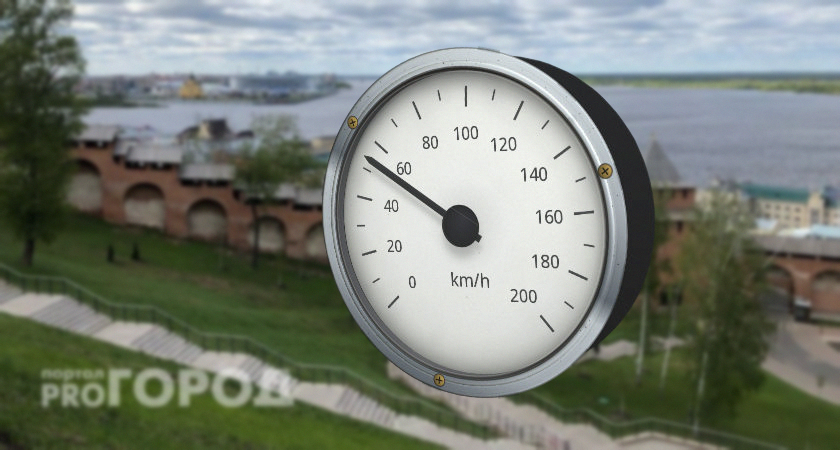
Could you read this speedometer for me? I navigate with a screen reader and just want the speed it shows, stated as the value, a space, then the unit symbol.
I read 55 km/h
